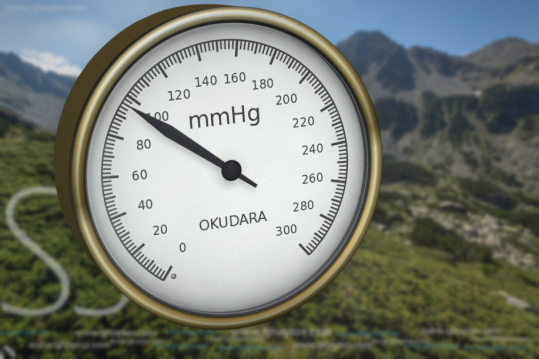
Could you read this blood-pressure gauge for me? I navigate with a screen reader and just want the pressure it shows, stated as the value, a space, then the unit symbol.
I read 96 mmHg
